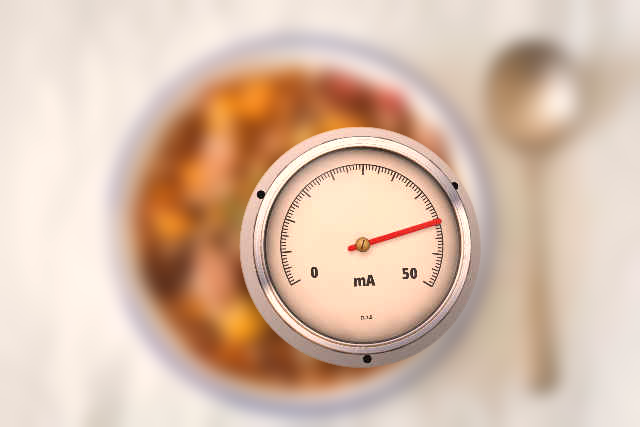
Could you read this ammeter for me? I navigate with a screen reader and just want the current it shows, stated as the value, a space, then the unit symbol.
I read 40 mA
